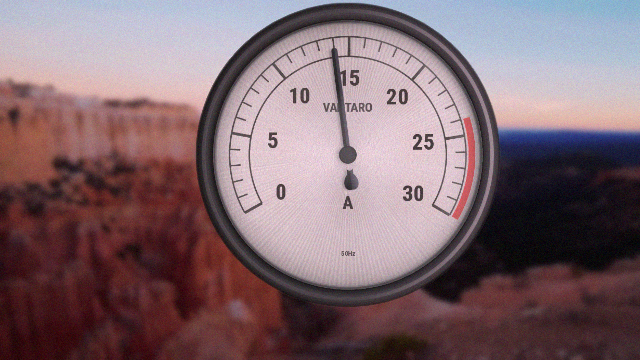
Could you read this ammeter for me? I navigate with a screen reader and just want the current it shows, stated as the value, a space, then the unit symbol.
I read 14 A
